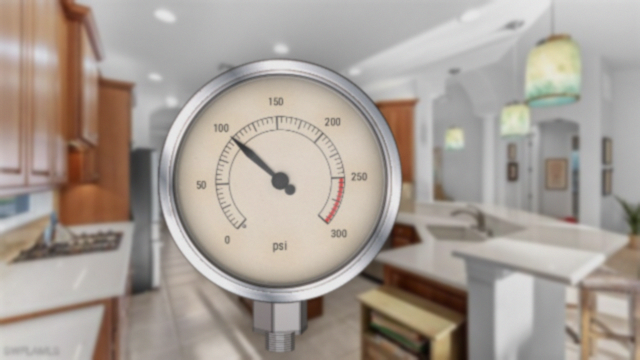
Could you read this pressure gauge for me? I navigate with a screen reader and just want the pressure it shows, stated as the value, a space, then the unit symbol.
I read 100 psi
